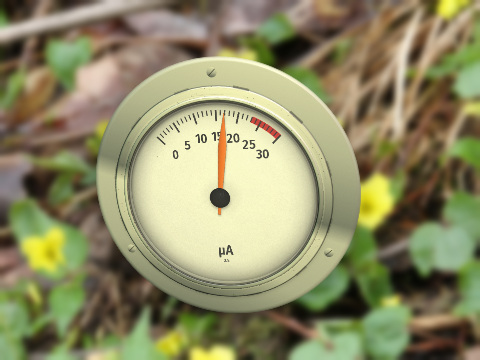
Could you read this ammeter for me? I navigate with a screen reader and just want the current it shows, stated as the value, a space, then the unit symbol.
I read 17 µA
